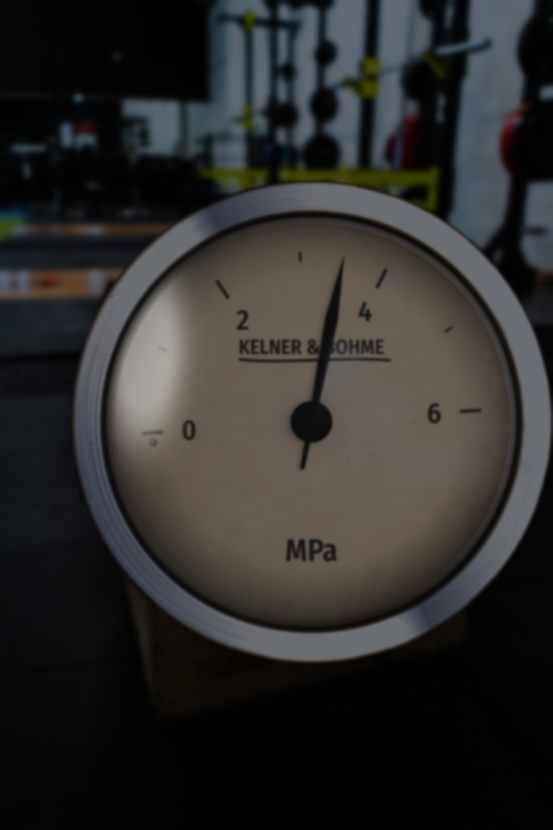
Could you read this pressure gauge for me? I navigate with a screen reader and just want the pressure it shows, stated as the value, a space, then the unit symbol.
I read 3.5 MPa
